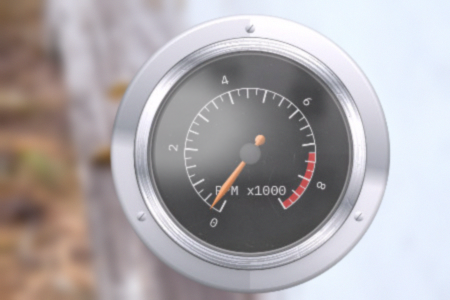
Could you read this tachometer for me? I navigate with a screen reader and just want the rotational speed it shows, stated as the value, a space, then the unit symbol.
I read 250 rpm
